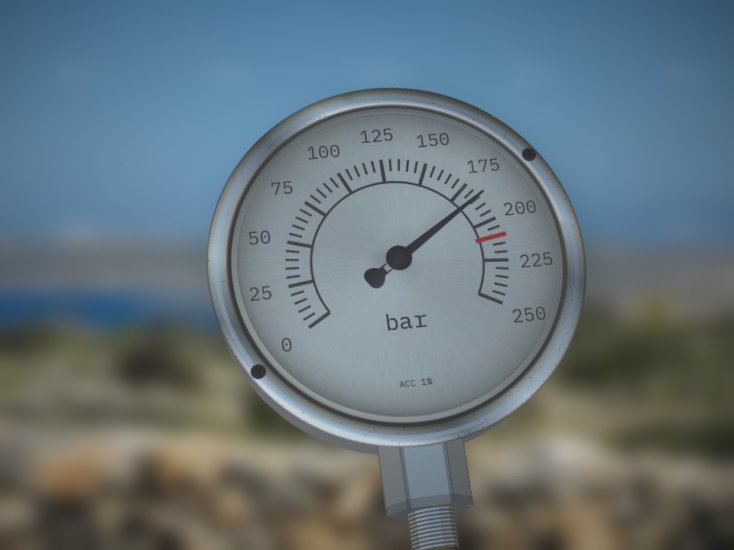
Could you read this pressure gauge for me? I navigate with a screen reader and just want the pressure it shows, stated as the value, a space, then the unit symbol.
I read 185 bar
